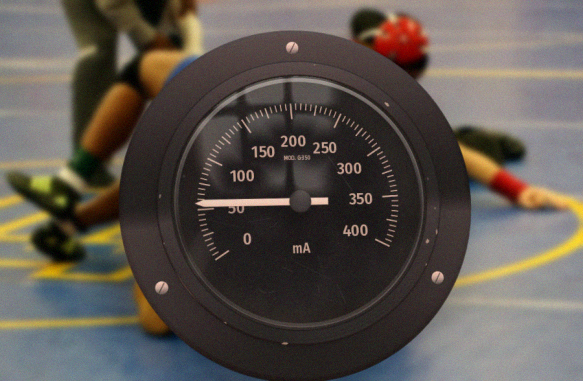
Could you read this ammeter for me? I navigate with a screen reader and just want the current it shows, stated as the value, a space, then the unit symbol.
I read 55 mA
